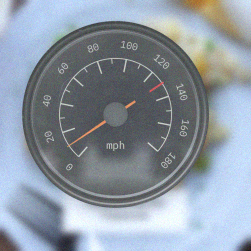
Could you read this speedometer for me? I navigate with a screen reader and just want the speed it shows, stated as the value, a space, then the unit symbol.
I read 10 mph
